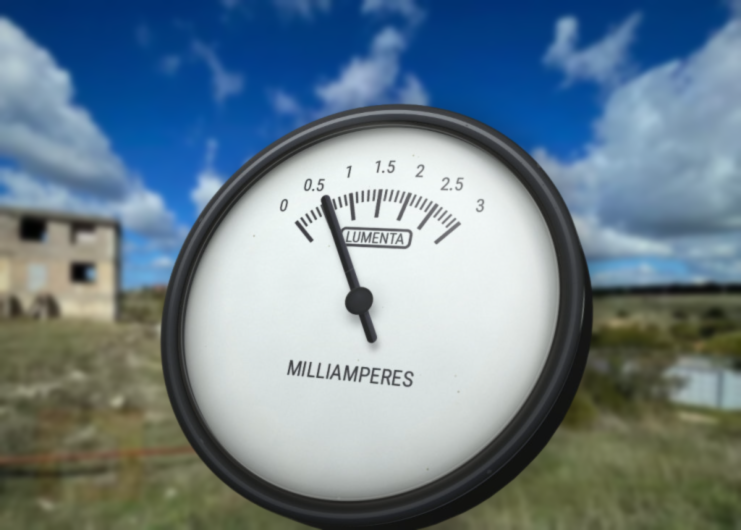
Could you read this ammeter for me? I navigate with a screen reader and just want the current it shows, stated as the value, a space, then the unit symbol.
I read 0.6 mA
